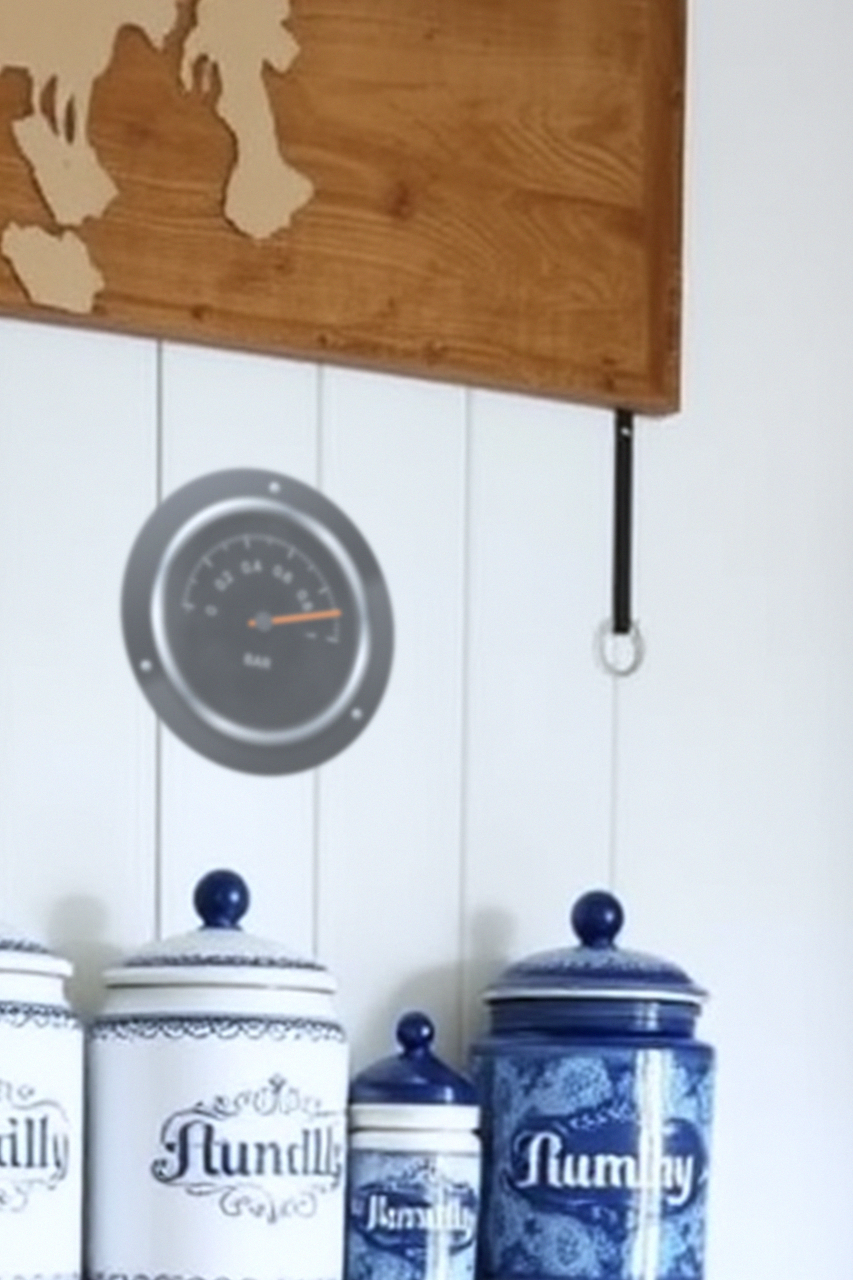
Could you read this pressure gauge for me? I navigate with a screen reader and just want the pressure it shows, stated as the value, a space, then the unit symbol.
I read 0.9 bar
